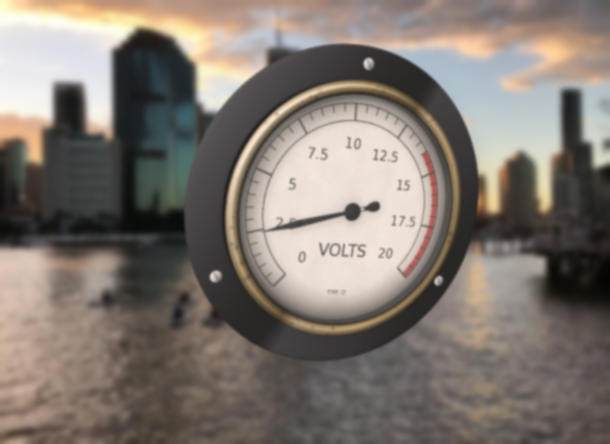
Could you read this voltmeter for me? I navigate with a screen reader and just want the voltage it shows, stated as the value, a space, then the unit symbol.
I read 2.5 V
